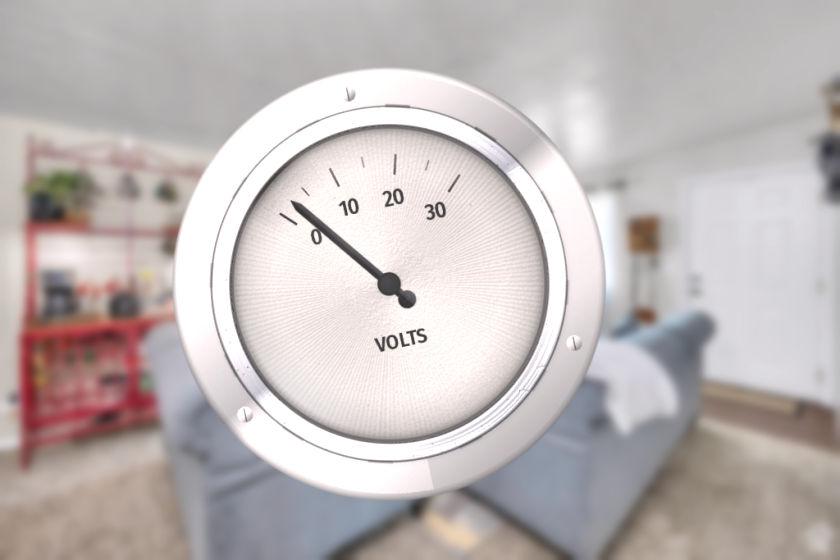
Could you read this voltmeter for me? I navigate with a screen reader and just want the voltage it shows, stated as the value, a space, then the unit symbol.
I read 2.5 V
